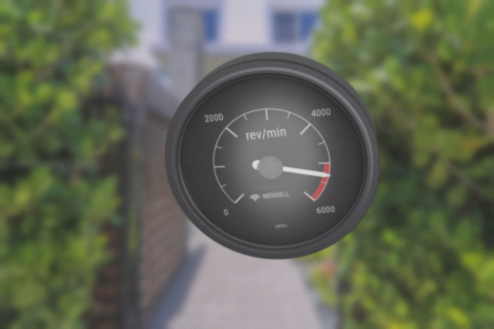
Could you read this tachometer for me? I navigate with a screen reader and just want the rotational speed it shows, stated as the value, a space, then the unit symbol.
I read 5250 rpm
